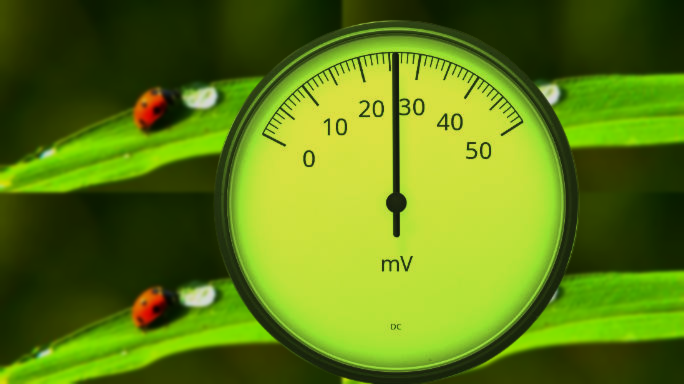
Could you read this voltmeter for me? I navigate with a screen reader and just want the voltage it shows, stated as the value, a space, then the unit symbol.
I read 26 mV
